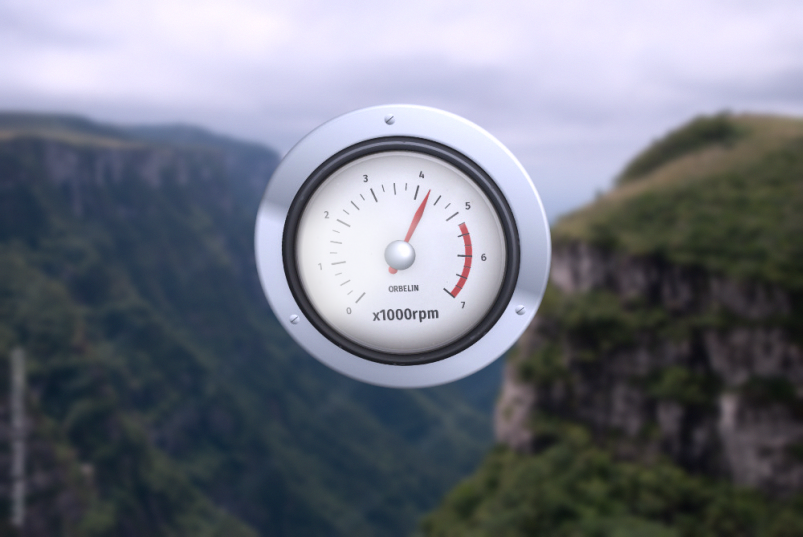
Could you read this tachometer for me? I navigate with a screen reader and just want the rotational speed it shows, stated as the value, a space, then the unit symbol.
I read 4250 rpm
